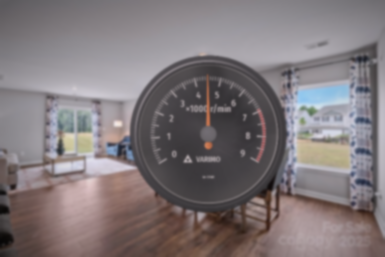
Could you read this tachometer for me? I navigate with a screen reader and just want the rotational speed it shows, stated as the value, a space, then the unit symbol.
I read 4500 rpm
